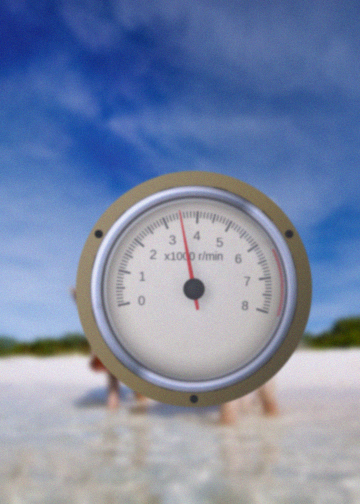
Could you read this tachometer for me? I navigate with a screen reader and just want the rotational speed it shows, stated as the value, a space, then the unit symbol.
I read 3500 rpm
